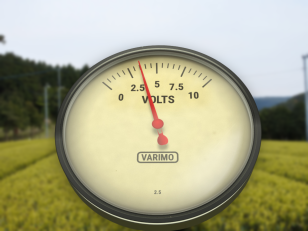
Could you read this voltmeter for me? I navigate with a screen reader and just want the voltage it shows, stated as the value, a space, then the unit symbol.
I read 3.5 V
